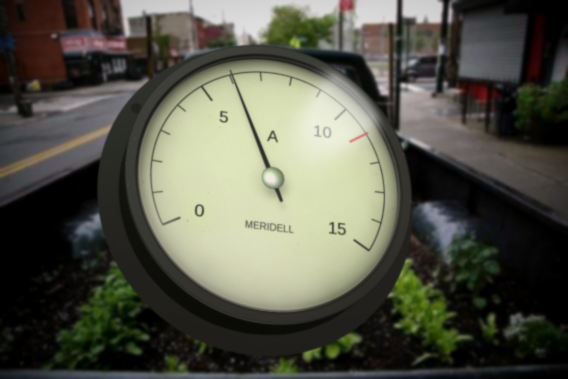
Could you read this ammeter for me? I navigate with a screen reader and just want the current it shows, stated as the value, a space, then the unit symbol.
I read 6 A
